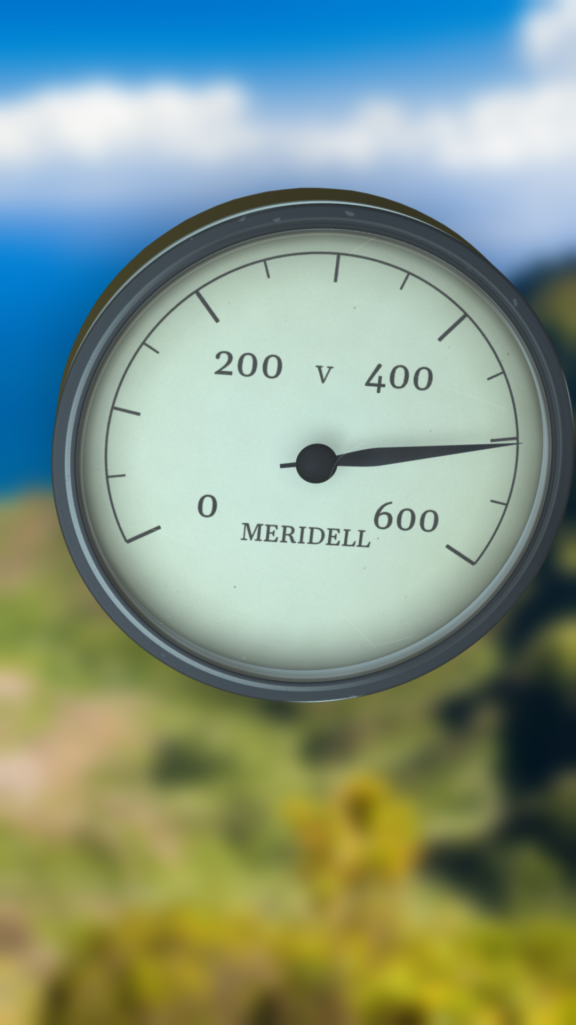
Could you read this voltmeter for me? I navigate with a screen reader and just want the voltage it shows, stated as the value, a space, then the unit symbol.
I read 500 V
